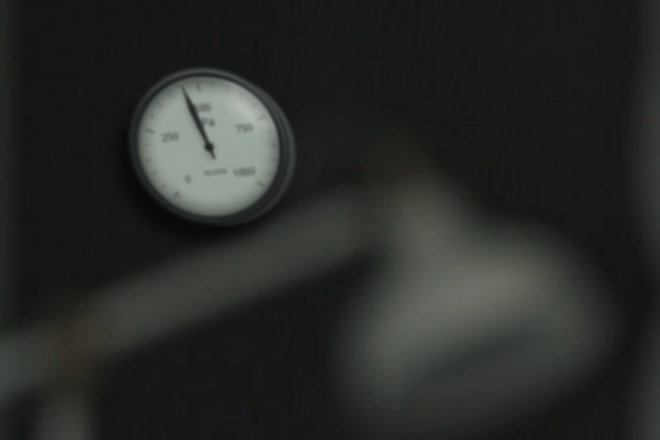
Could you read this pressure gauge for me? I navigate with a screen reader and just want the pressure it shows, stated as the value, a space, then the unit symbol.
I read 450 kPa
